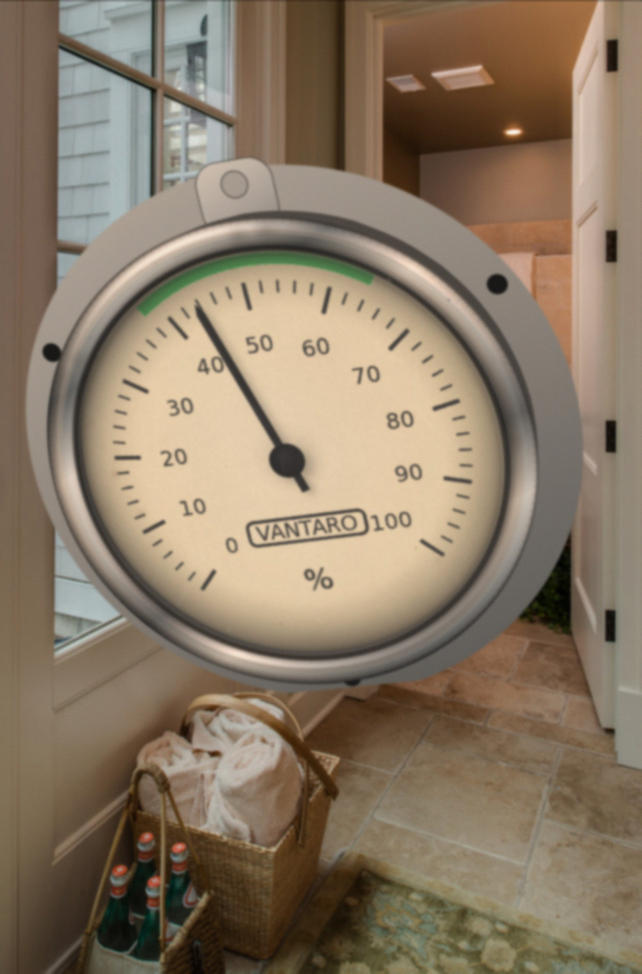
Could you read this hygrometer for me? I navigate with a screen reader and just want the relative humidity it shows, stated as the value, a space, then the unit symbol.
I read 44 %
